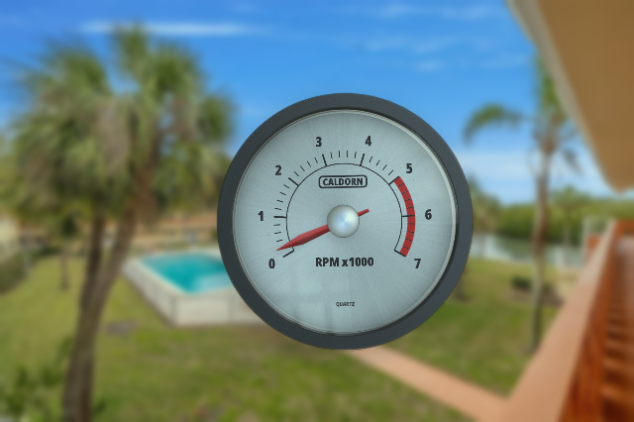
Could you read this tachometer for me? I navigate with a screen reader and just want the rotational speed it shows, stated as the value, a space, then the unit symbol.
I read 200 rpm
